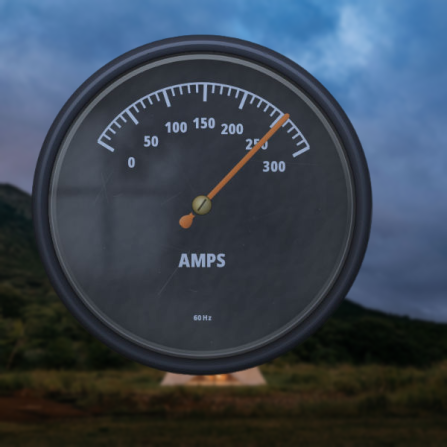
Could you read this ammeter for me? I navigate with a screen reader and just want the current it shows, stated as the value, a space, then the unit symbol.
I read 255 A
